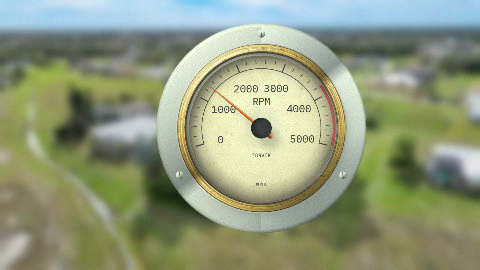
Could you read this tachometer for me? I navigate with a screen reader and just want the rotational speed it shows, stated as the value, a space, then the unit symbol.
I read 1300 rpm
